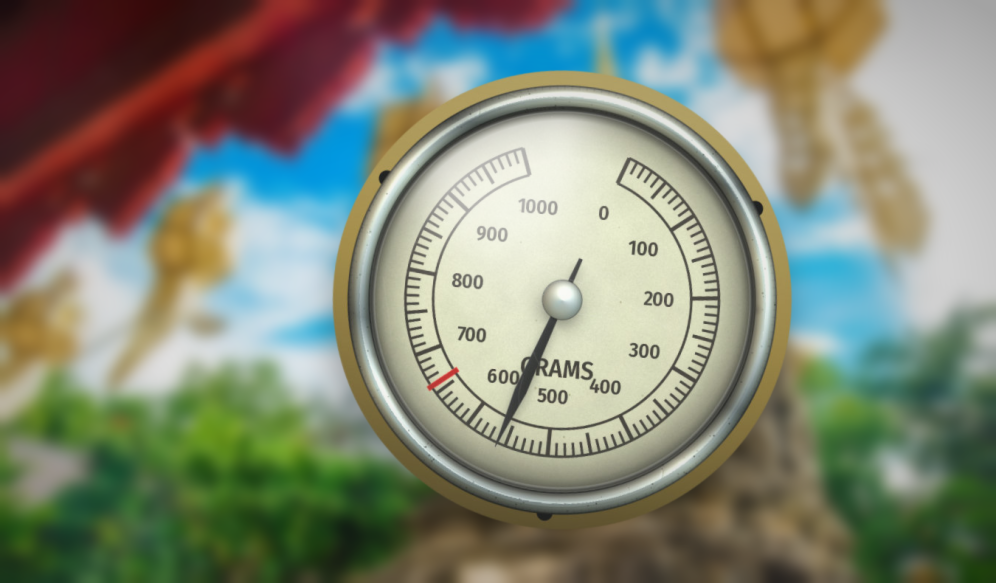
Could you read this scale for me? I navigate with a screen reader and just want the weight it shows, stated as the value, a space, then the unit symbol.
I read 560 g
